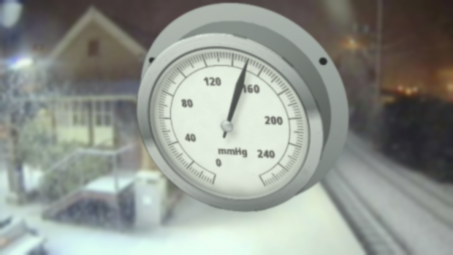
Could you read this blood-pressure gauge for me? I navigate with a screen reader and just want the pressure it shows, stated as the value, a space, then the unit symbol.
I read 150 mmHg
